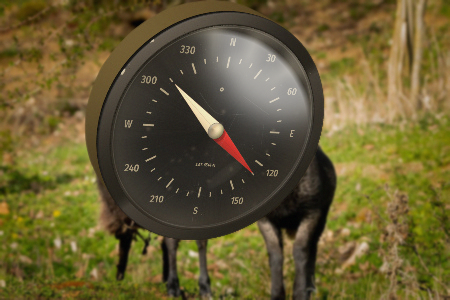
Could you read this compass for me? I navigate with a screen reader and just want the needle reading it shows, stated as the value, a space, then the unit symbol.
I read 130 °
